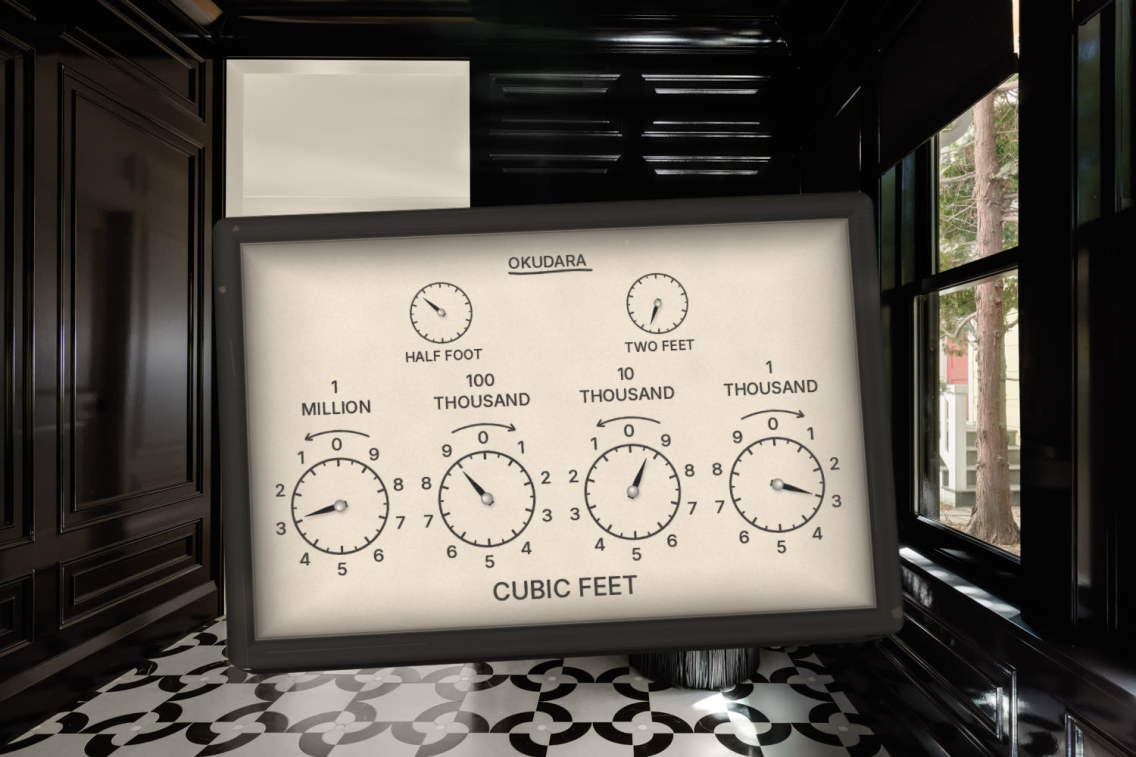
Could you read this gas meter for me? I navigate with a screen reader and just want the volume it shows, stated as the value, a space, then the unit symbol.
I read 289300 ft³
